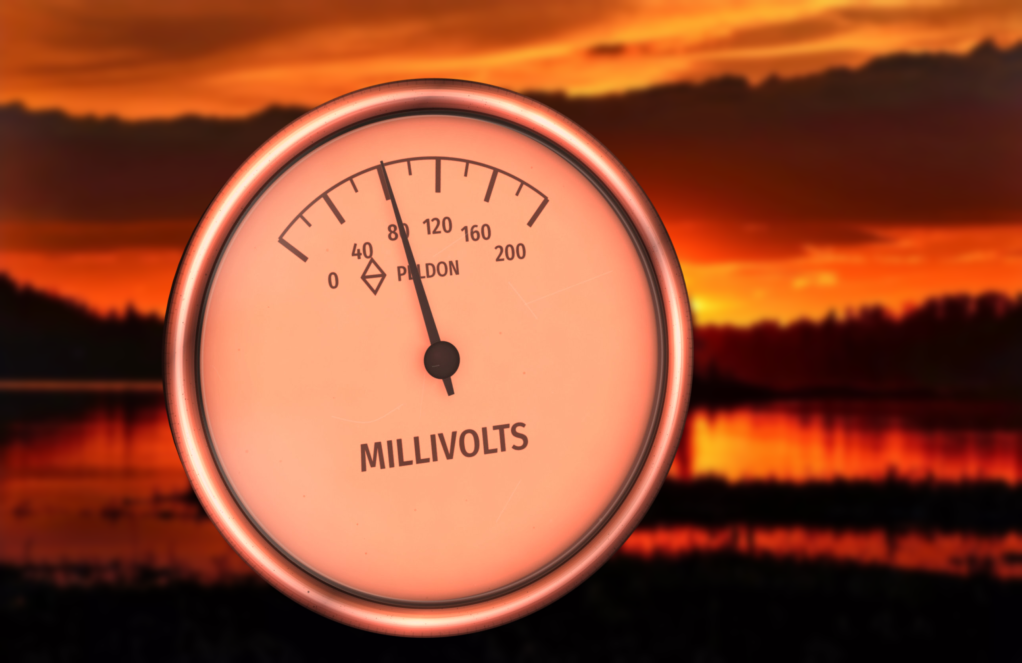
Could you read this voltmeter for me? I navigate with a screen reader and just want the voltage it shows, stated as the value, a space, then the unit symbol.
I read 80 mV
